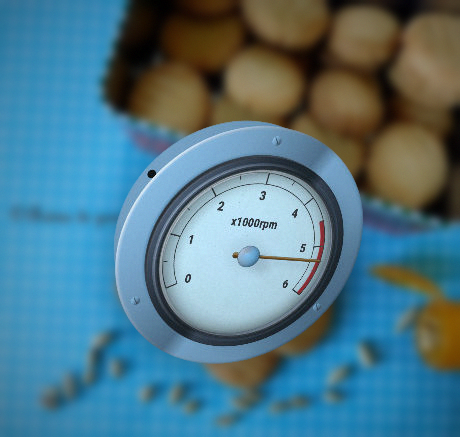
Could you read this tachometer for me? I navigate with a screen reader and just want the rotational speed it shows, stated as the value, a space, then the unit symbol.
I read 5250 rpm
